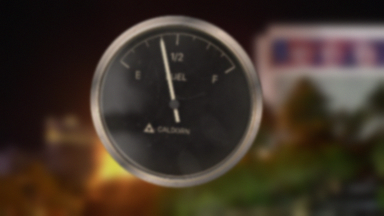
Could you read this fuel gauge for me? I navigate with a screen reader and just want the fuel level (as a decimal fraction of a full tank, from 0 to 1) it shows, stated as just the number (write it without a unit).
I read 0.375
